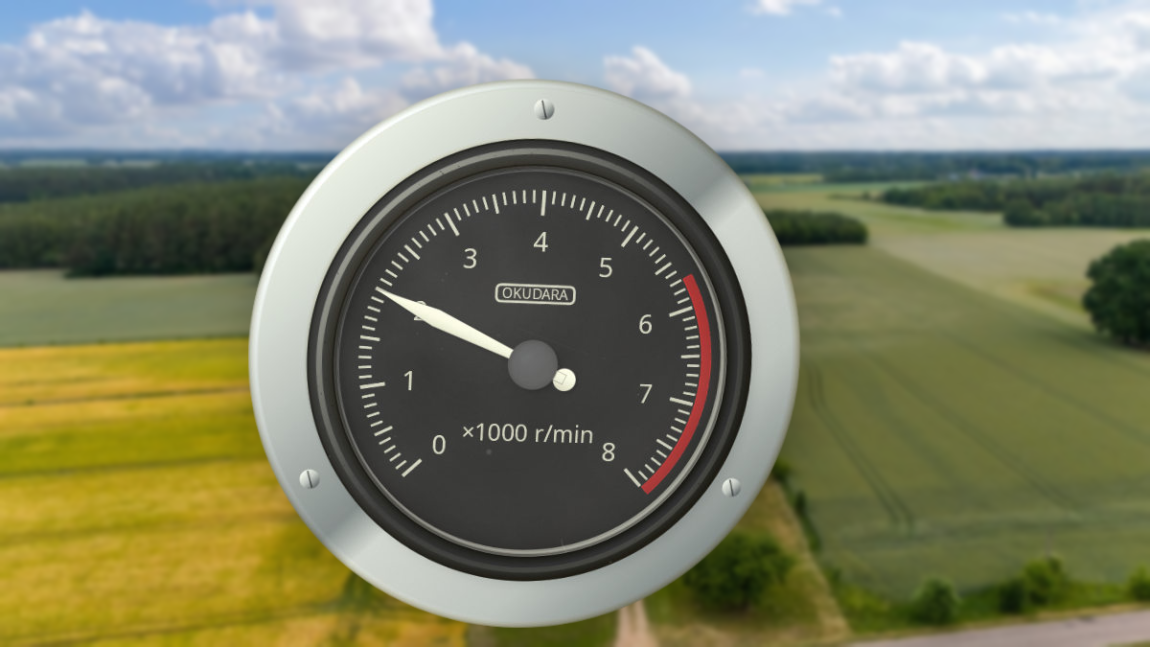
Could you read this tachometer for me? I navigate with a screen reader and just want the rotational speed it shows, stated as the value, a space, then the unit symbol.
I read 2000 rpm
